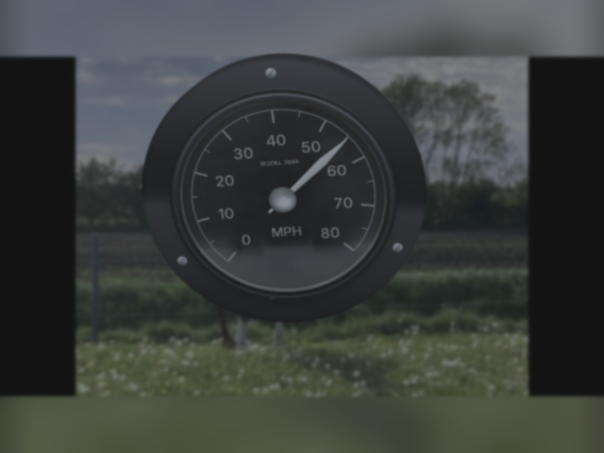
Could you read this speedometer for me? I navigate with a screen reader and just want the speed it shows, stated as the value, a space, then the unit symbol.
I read 55 mph
